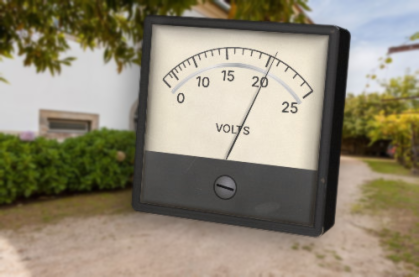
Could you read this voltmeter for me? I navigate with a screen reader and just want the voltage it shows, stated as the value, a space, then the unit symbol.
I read 20.5 V
